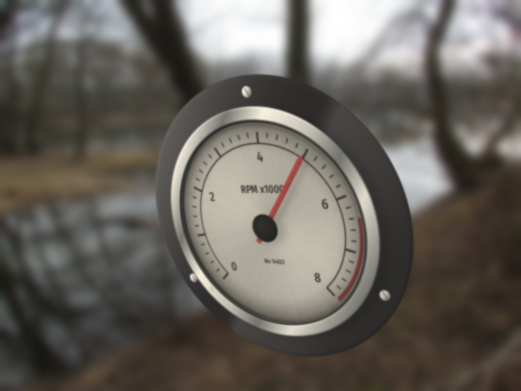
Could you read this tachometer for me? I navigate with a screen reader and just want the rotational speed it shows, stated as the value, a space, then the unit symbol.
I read 5000 rpm
